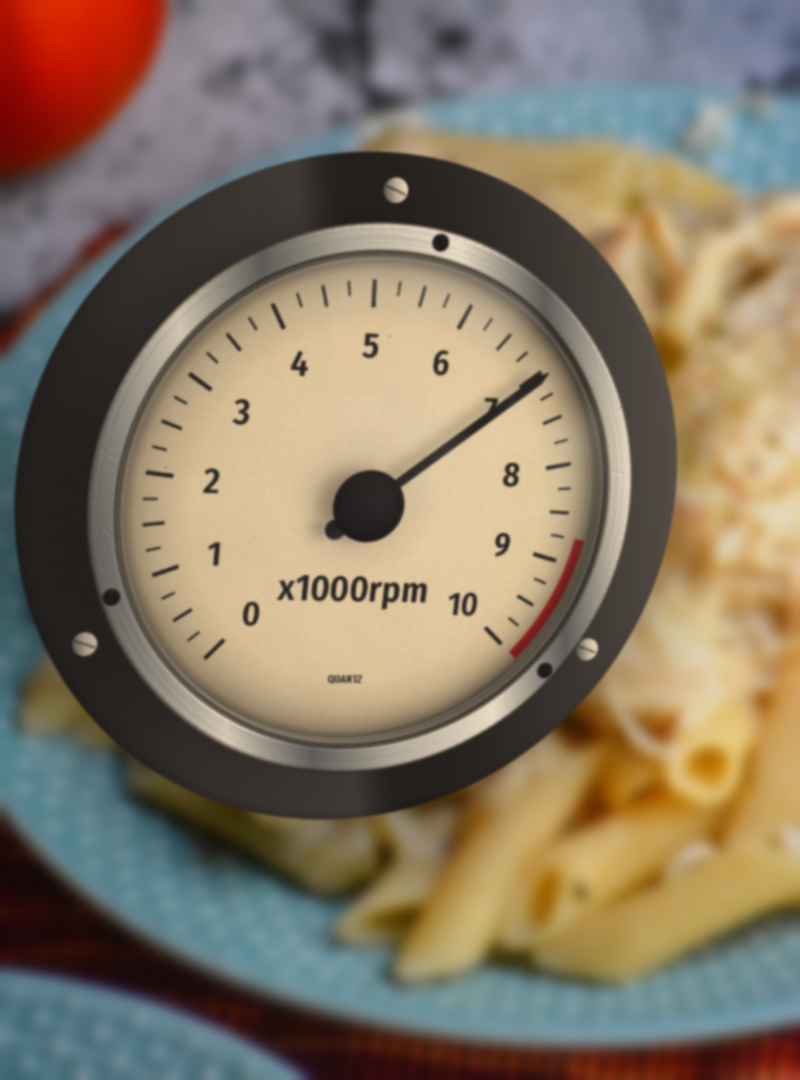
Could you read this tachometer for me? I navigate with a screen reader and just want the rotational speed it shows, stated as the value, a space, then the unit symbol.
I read 7000 rpm
